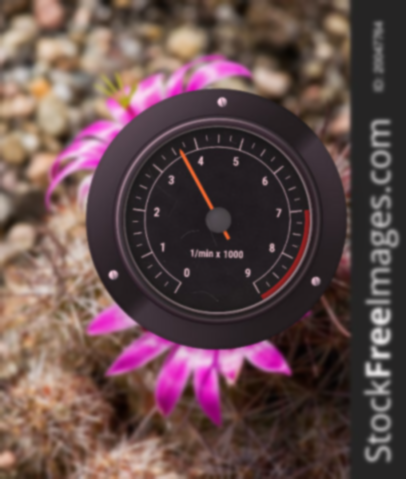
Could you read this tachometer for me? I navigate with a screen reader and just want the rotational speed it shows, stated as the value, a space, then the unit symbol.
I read 3625 rpm
